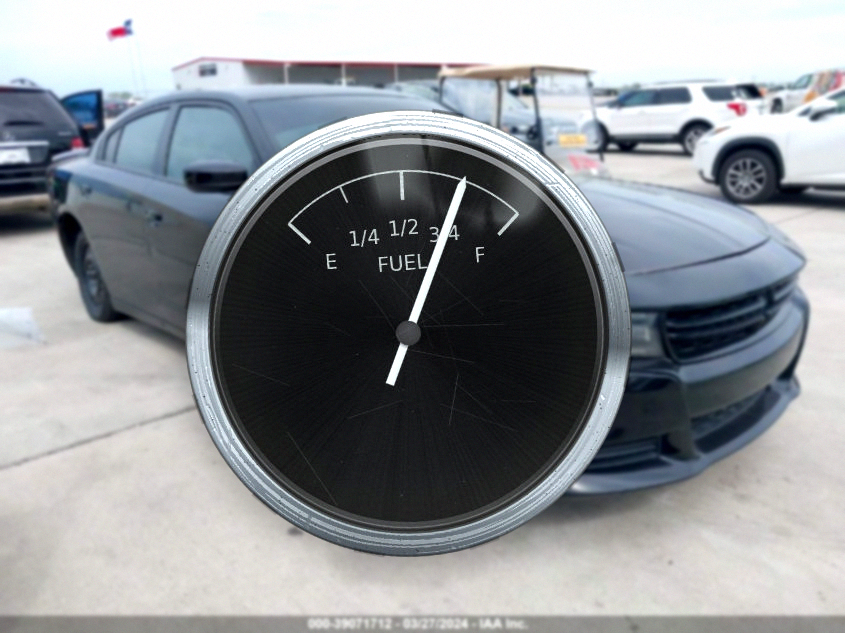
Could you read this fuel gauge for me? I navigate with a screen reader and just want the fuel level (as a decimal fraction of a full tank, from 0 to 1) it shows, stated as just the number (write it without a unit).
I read 0.75
